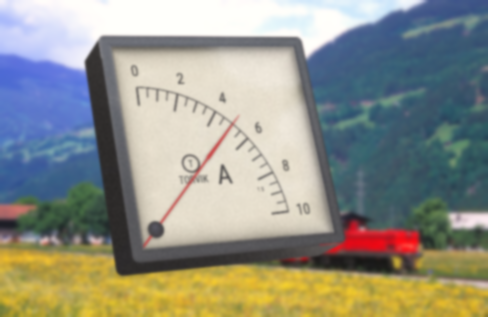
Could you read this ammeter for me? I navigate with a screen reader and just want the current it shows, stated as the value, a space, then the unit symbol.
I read 5 A
